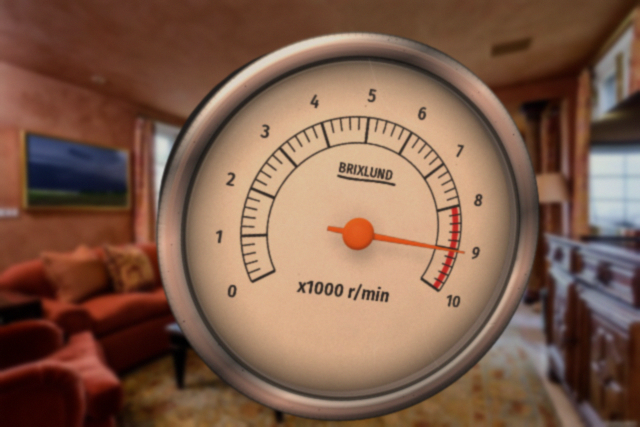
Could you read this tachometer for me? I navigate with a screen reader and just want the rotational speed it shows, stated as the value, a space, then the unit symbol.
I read 9000 rpm
